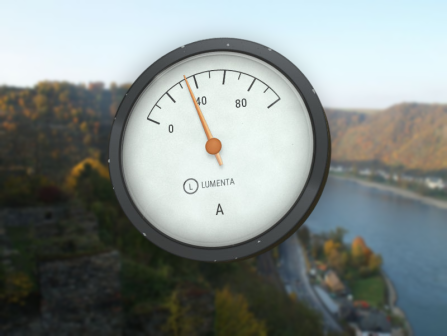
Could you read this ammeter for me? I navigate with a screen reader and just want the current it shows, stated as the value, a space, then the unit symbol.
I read 35 A
